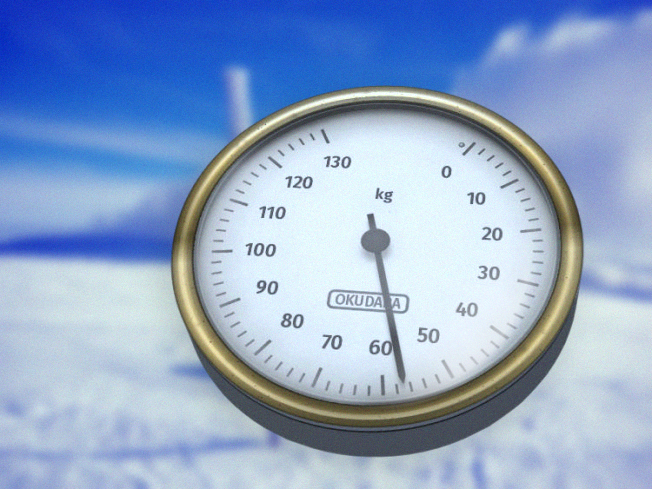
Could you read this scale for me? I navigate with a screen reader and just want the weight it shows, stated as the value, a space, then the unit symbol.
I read 57 kg
